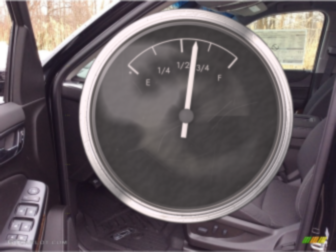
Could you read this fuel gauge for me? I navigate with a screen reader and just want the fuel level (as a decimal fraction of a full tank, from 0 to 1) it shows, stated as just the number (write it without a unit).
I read 0.625
